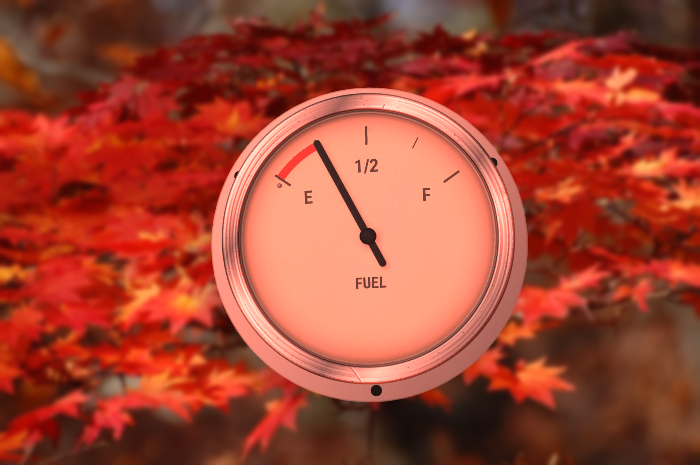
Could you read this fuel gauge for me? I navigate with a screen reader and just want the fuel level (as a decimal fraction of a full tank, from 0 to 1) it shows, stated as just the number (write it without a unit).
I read 0.25
